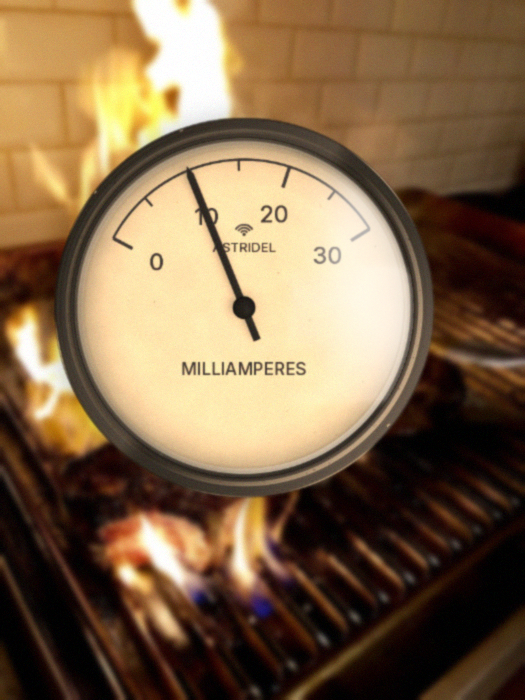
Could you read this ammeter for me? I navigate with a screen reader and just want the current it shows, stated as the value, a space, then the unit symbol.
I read 10 mA
